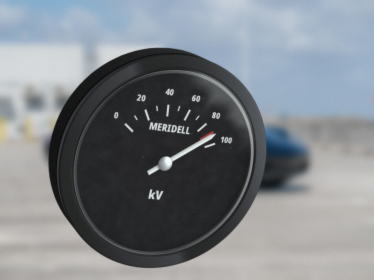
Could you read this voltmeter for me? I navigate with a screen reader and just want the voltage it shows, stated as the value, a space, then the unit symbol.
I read 90 kV
